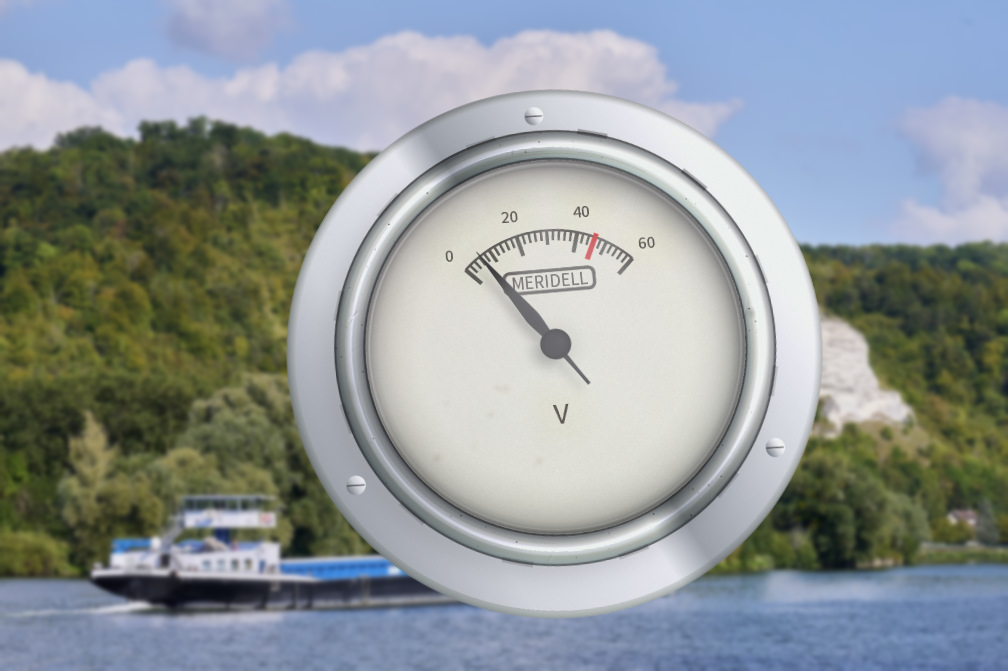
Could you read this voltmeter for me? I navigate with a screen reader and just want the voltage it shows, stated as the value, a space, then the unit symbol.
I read 6 V
